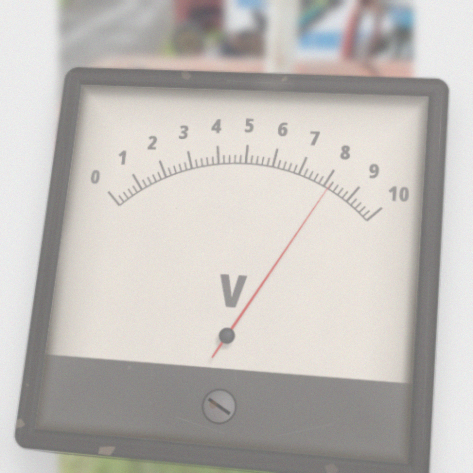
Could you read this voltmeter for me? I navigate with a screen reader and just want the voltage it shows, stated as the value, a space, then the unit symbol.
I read 8.2 V
